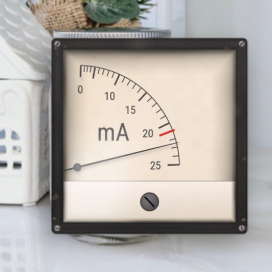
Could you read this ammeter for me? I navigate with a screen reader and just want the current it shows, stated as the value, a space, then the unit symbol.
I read 22.5 mA
